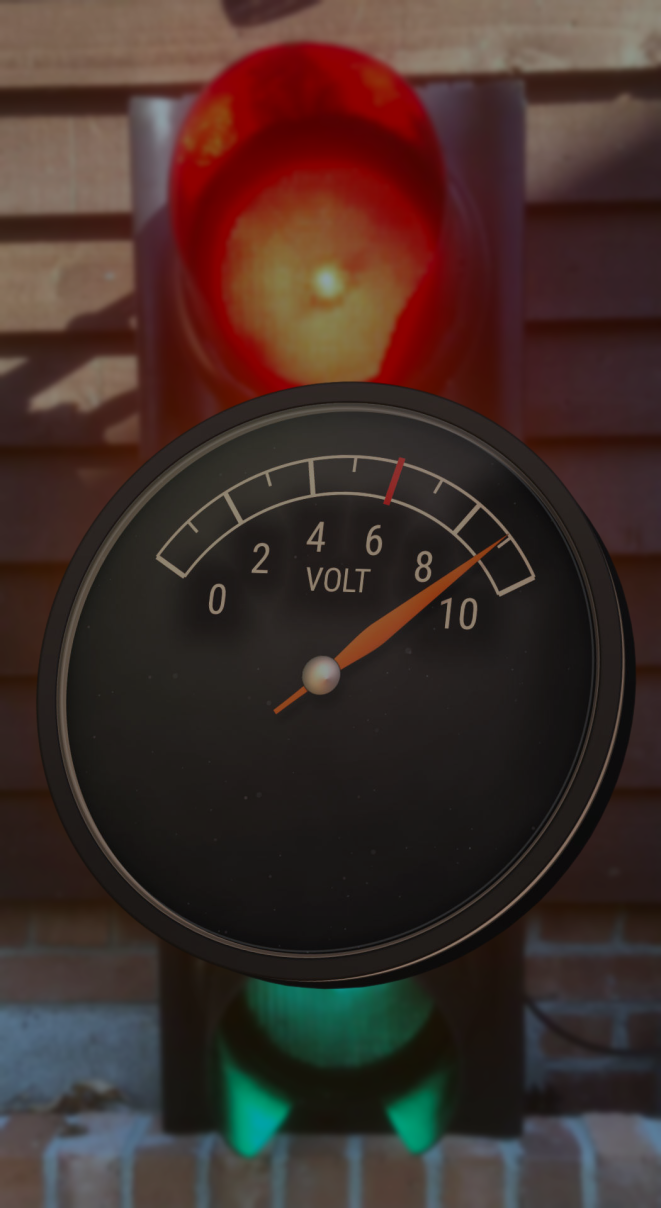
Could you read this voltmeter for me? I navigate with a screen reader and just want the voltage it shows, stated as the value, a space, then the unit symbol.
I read 9 V
